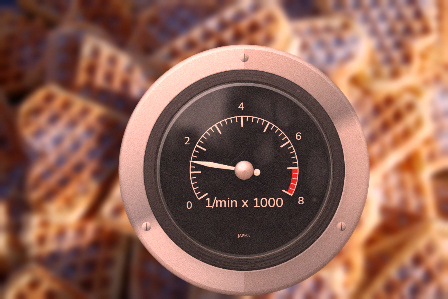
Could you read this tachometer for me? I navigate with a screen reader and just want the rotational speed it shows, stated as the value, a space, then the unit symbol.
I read 1400 rpm
